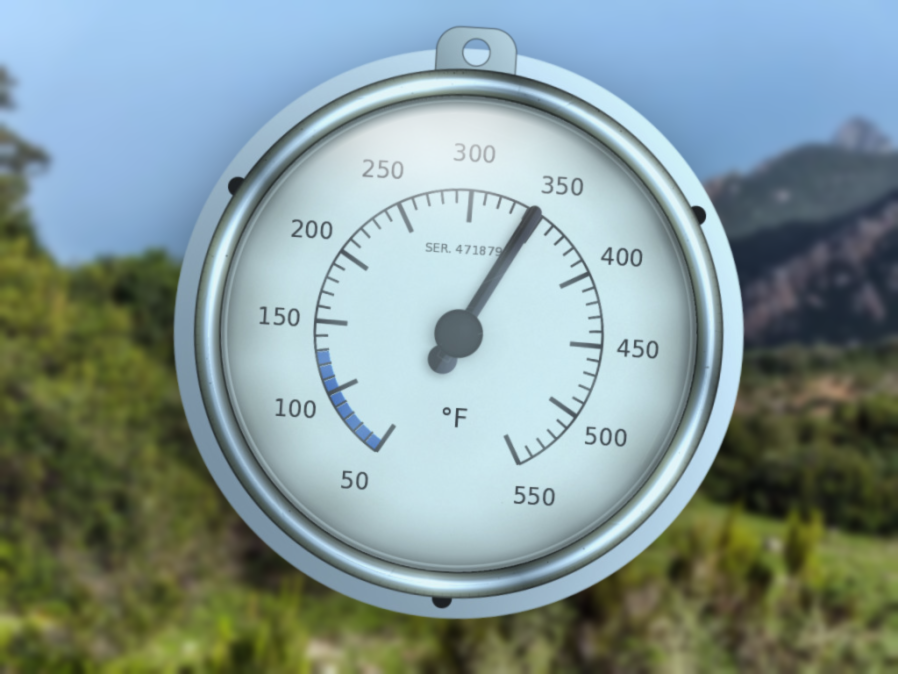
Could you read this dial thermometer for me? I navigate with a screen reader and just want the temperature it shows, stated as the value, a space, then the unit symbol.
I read 345 °F
